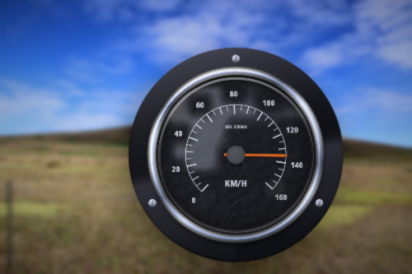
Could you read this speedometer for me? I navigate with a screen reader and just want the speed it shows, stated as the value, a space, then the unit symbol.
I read 135 km/h
